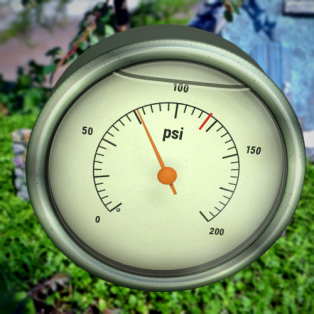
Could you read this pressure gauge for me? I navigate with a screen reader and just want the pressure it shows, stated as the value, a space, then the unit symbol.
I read 77.5 psi
